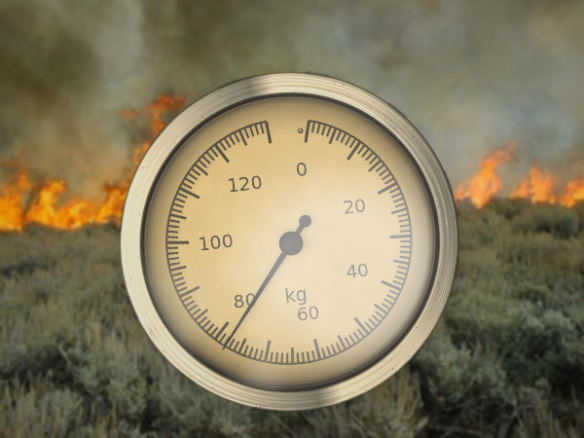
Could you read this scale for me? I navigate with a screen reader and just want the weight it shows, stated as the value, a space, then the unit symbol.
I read 78 kg
